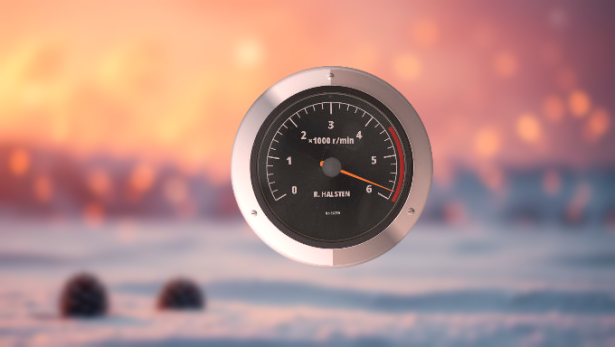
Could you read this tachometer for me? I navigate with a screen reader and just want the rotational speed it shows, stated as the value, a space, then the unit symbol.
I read 5800 rpm
